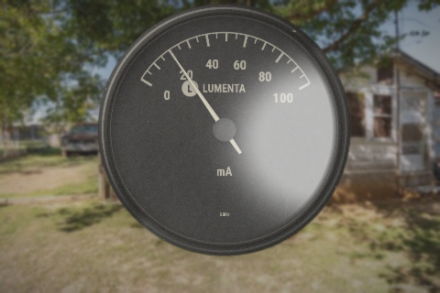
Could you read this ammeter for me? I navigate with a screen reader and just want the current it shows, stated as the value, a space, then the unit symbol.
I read 20 mA
